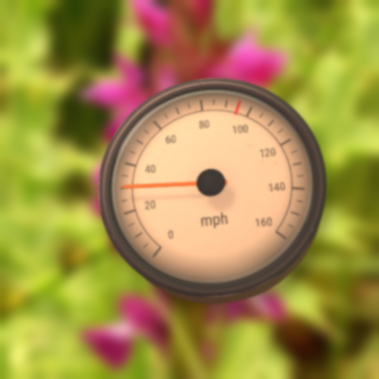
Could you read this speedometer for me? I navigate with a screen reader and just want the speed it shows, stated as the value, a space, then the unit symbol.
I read 30 mph
